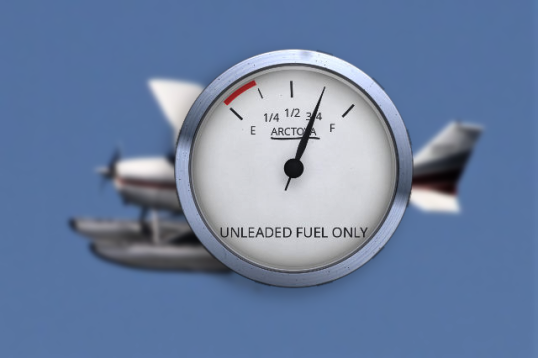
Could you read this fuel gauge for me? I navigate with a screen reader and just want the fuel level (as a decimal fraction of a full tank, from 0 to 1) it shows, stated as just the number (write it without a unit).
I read 0.75
